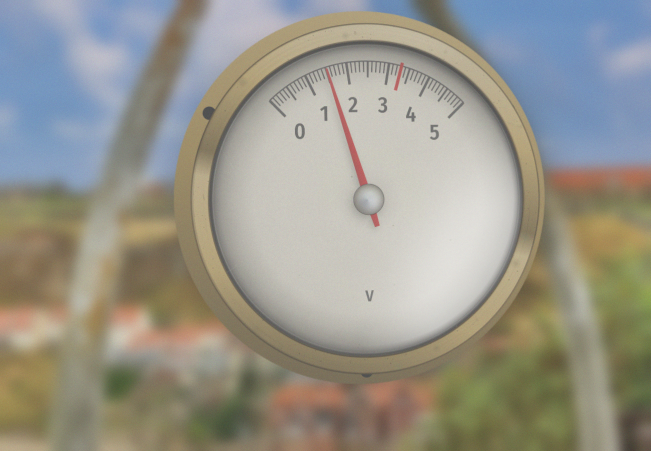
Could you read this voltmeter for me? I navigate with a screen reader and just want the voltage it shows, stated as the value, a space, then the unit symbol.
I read 1.5 V
